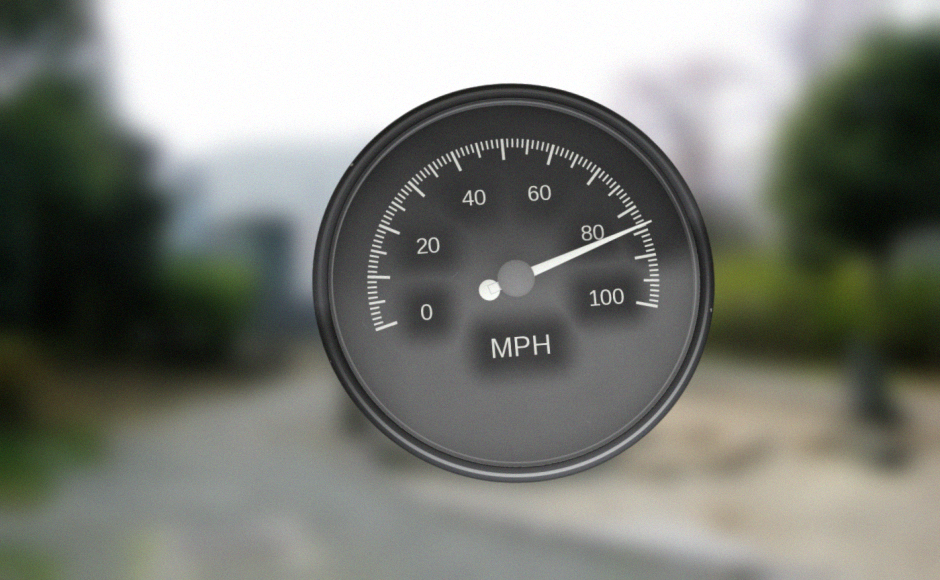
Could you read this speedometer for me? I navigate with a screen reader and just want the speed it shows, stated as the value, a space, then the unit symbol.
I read 84 mph
